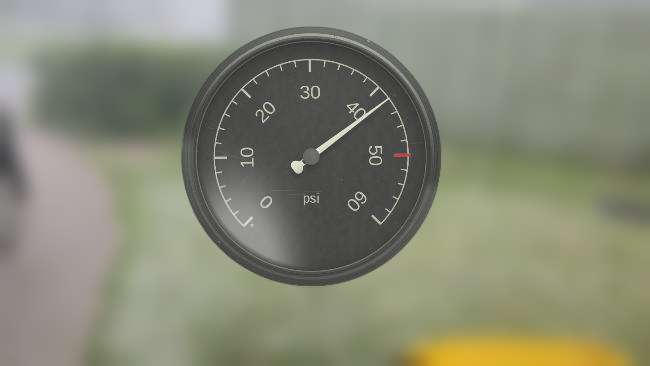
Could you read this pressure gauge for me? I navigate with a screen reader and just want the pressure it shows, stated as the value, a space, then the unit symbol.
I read 42 psi
